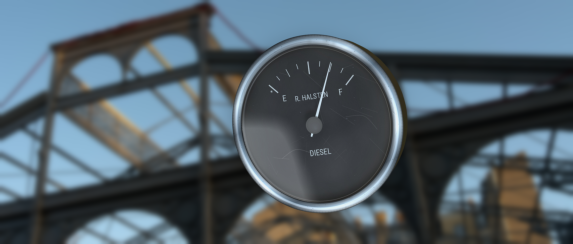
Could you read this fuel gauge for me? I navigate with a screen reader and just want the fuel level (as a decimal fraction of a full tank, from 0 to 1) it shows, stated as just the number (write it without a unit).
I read 0.75
